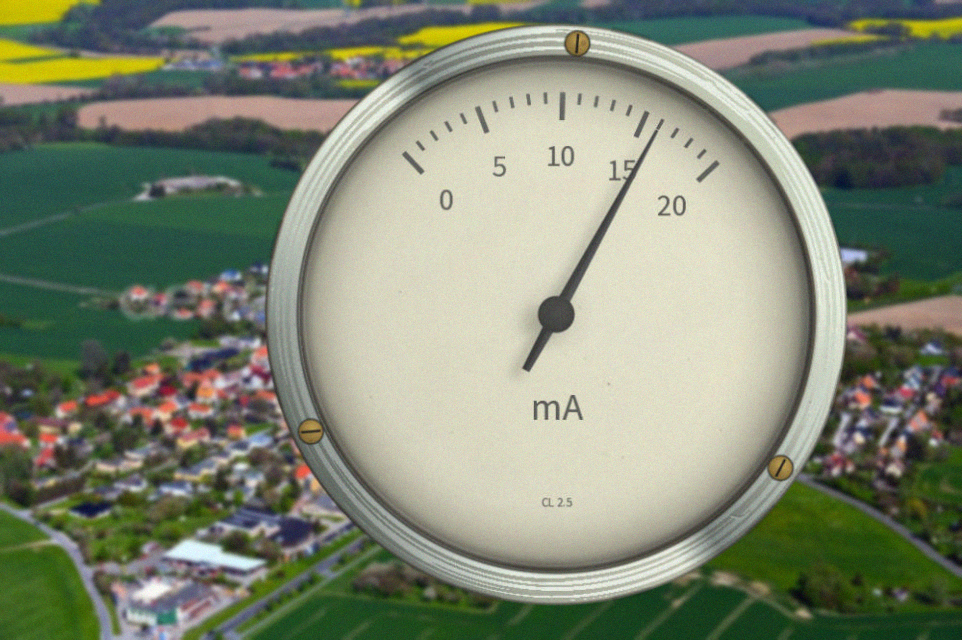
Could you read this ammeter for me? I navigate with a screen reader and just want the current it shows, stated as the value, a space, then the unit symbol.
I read 16 mA
